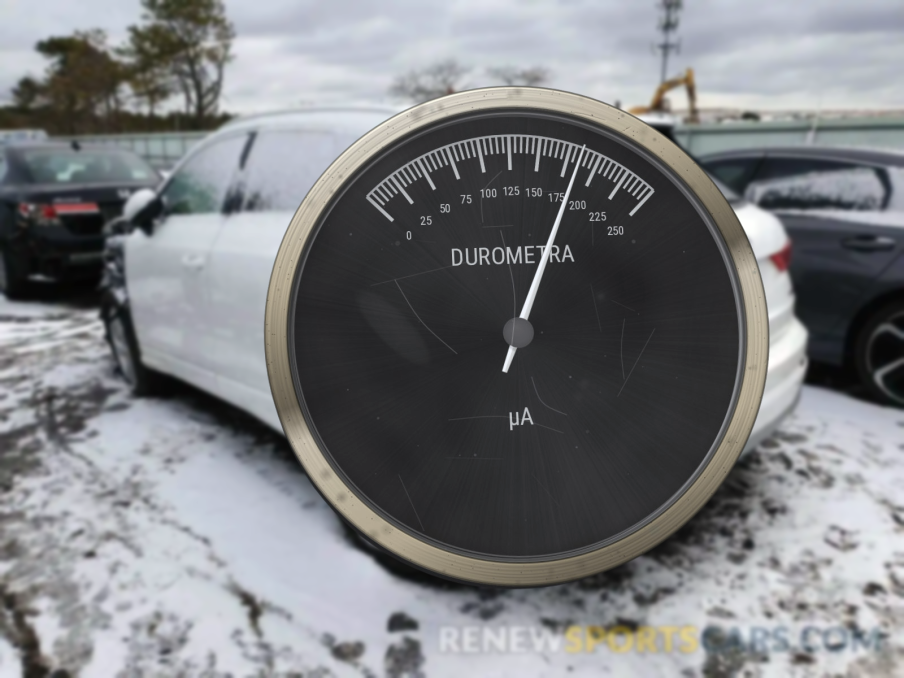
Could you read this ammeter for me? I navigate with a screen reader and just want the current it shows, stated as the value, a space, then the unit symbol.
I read 185 µA
